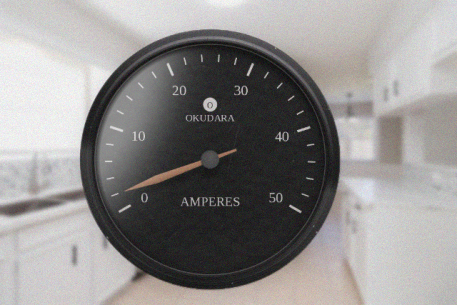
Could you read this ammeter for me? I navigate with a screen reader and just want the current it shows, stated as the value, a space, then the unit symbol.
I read 2 A
